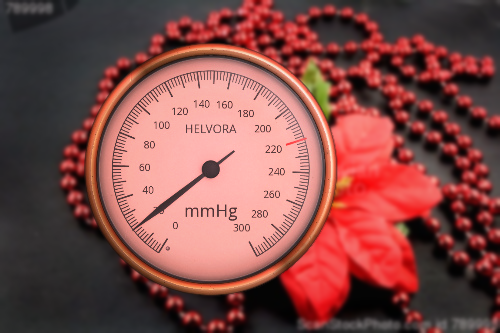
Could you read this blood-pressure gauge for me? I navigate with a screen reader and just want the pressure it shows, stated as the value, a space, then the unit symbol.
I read 20 mmHg
